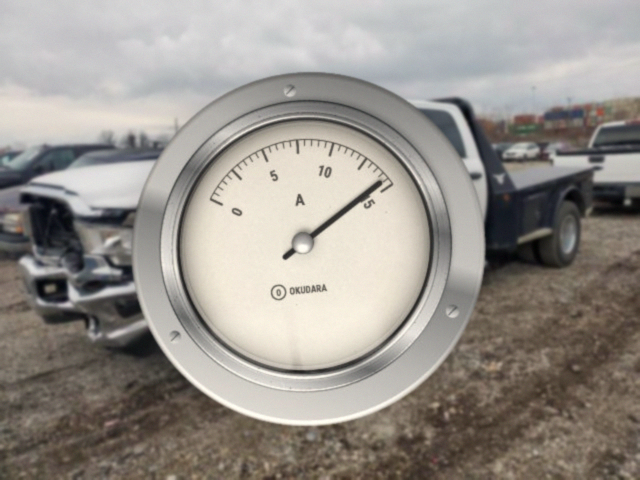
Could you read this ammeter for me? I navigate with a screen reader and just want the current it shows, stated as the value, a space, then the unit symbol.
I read 14.5 A
